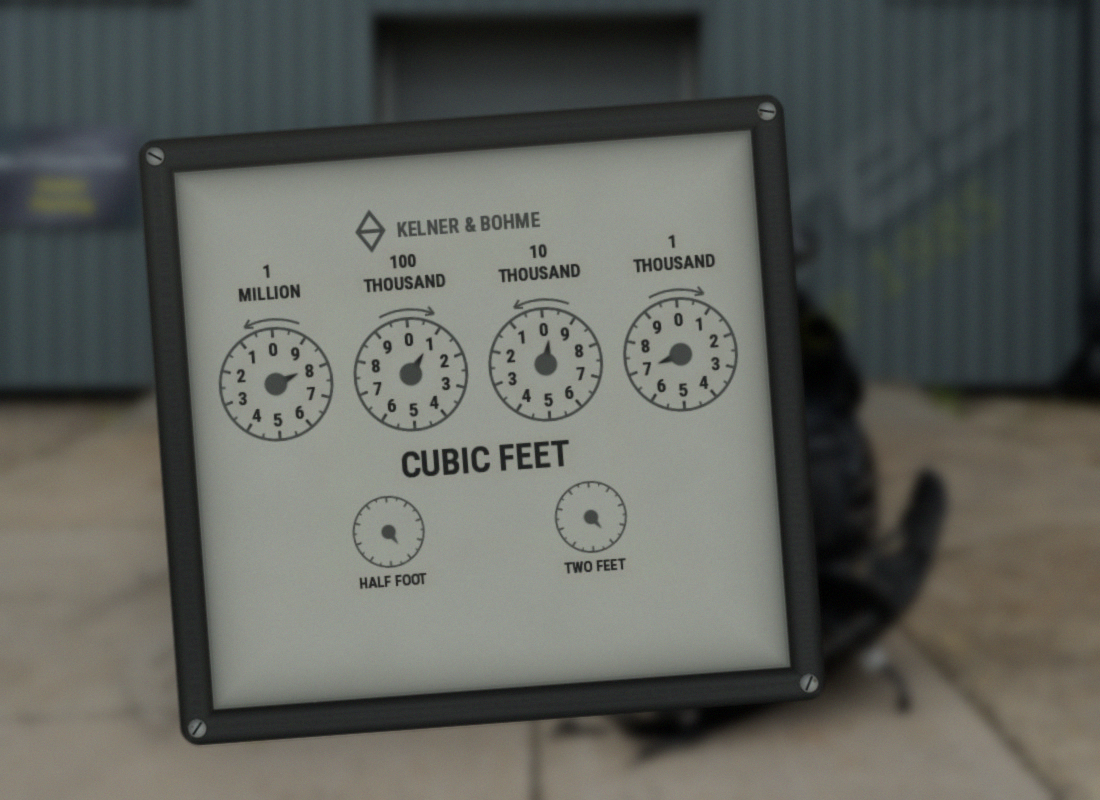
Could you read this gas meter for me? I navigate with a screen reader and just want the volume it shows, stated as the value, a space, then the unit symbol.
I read 809700 ft³
